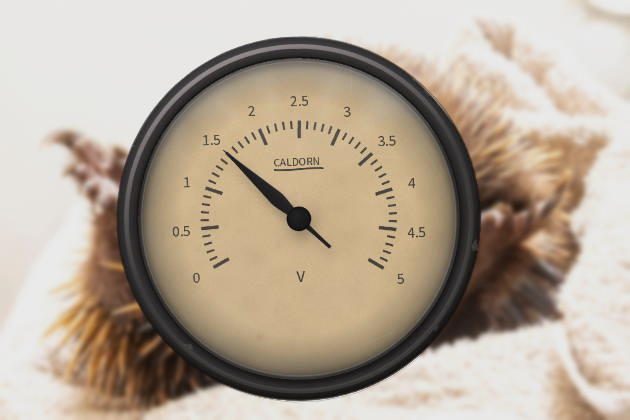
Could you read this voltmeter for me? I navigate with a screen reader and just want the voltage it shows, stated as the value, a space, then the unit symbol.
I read 1.5 V
